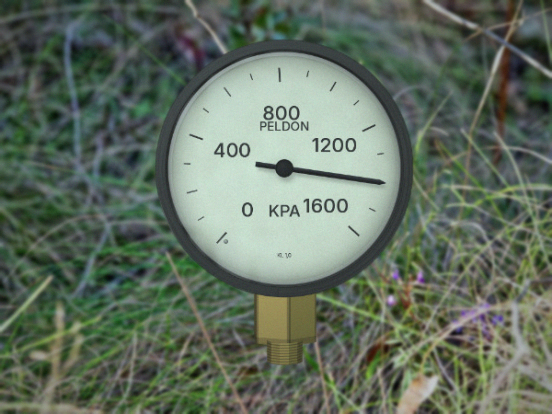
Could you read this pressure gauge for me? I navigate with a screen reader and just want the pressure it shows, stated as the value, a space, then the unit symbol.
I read 1400 kPa
